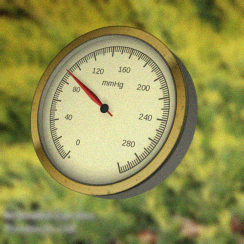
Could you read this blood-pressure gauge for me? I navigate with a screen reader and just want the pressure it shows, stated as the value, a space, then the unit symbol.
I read 90 mmHg
